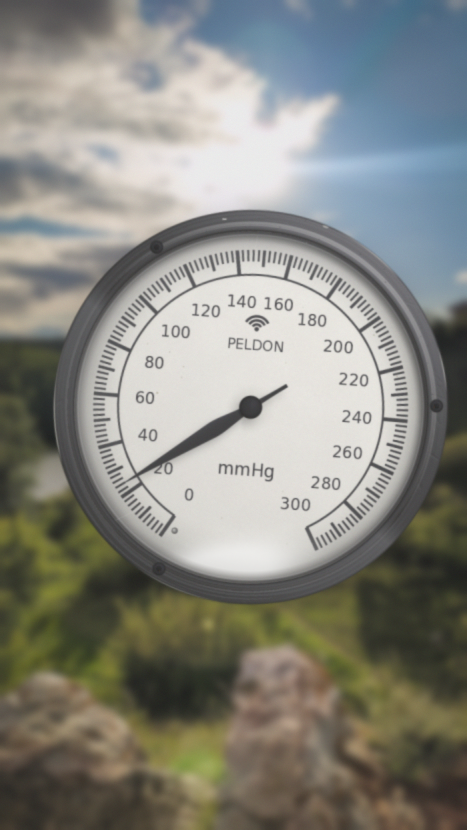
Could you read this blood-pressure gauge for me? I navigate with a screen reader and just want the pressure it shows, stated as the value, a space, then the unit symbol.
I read 24 mmHg
